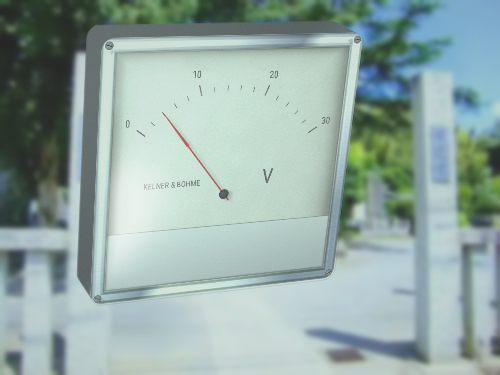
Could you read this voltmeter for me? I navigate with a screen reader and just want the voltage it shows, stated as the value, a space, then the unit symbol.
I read 4 V
